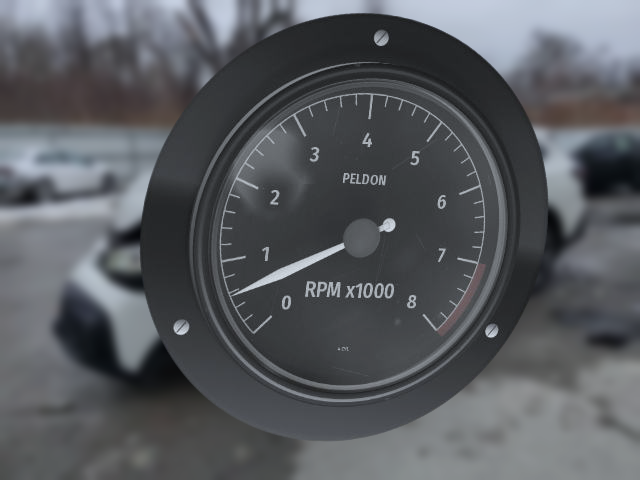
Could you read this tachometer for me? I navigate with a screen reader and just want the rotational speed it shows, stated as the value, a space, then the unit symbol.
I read 600 rpm
